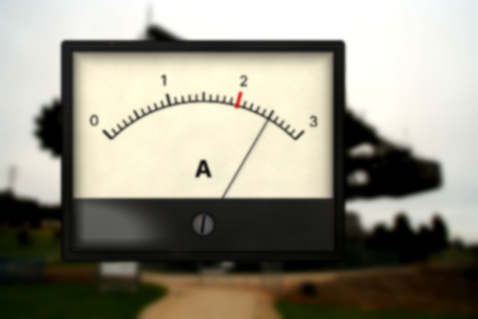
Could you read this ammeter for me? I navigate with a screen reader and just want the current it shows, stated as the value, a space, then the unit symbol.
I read 2.5 A
